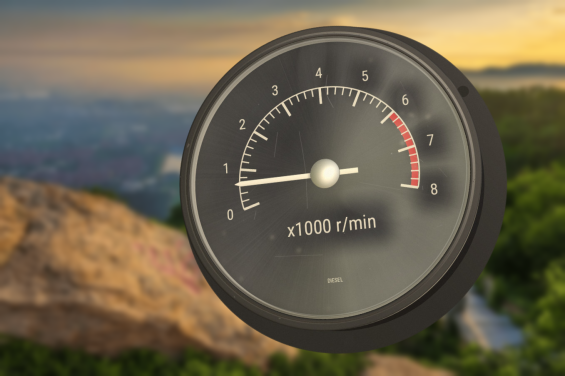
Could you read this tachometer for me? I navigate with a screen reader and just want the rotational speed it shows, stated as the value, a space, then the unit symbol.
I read 600 rpm
